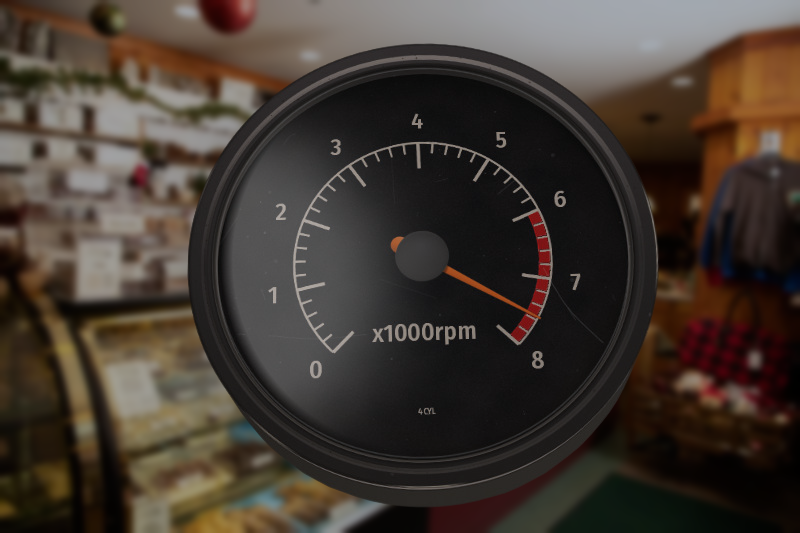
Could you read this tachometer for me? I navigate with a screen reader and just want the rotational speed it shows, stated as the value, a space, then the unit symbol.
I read 7600 rpm
